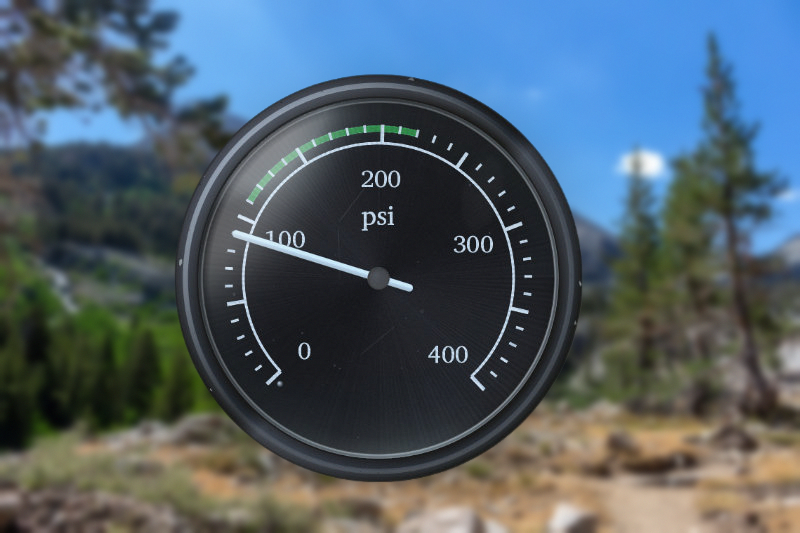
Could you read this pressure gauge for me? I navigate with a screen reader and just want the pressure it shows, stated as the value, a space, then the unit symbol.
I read 90 psi
